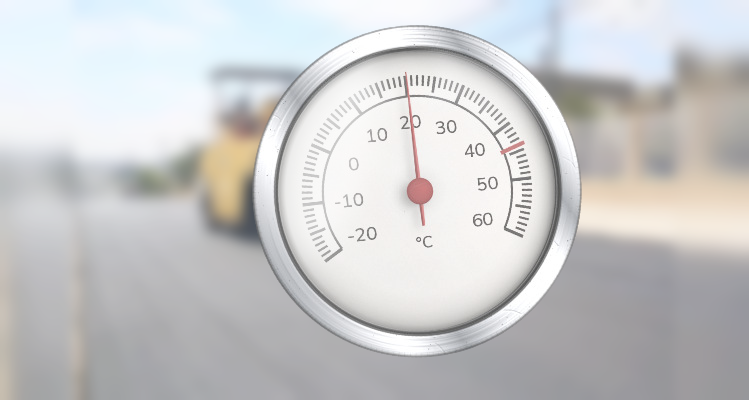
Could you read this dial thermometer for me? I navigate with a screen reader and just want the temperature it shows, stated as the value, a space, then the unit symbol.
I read 20 °C
